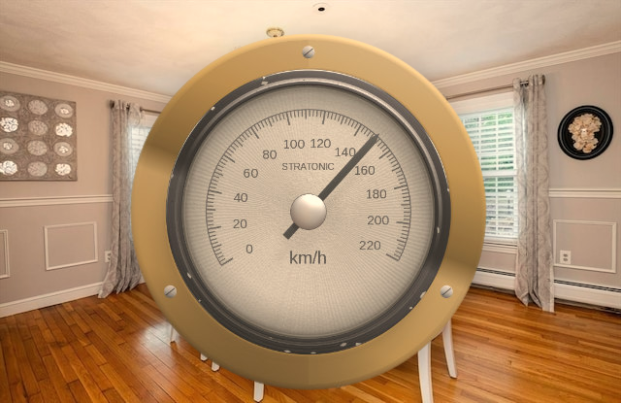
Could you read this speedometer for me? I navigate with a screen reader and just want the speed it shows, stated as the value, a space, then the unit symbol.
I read 150 km/h
